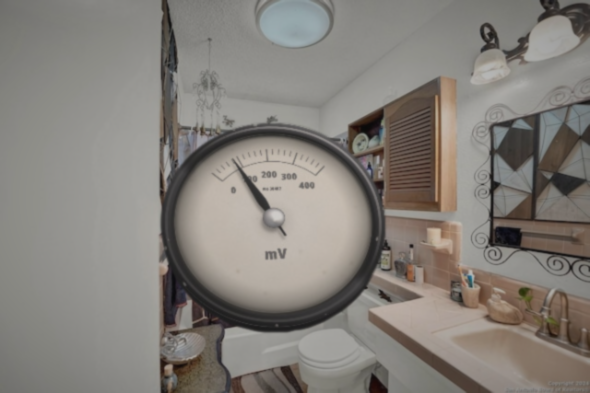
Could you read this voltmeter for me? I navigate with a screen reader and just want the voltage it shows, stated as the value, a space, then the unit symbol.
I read 80 mV
